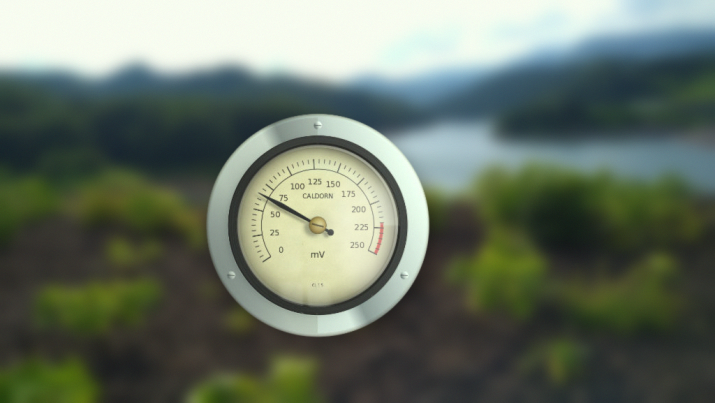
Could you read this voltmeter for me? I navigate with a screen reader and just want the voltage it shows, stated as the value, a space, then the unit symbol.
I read 65 mV
